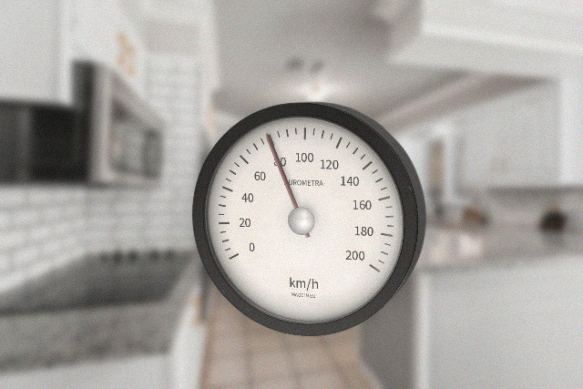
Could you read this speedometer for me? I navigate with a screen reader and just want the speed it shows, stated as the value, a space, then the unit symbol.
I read 80 km/h
